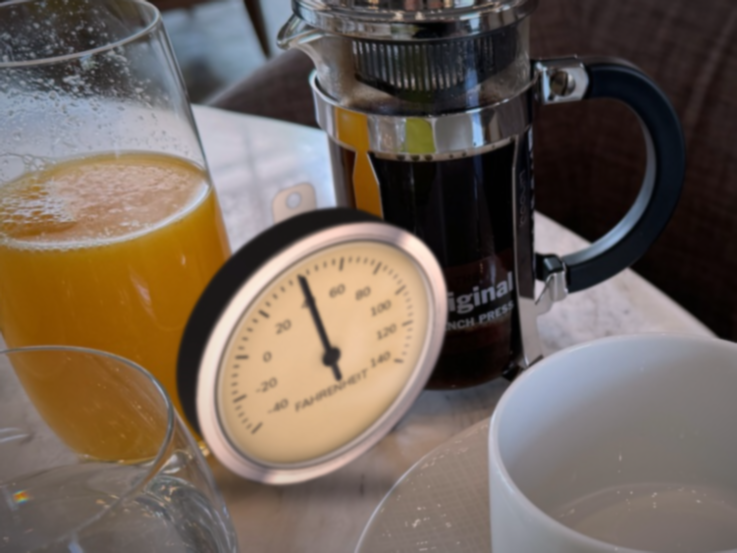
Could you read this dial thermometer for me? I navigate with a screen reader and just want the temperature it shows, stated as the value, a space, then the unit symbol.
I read 40 °F
